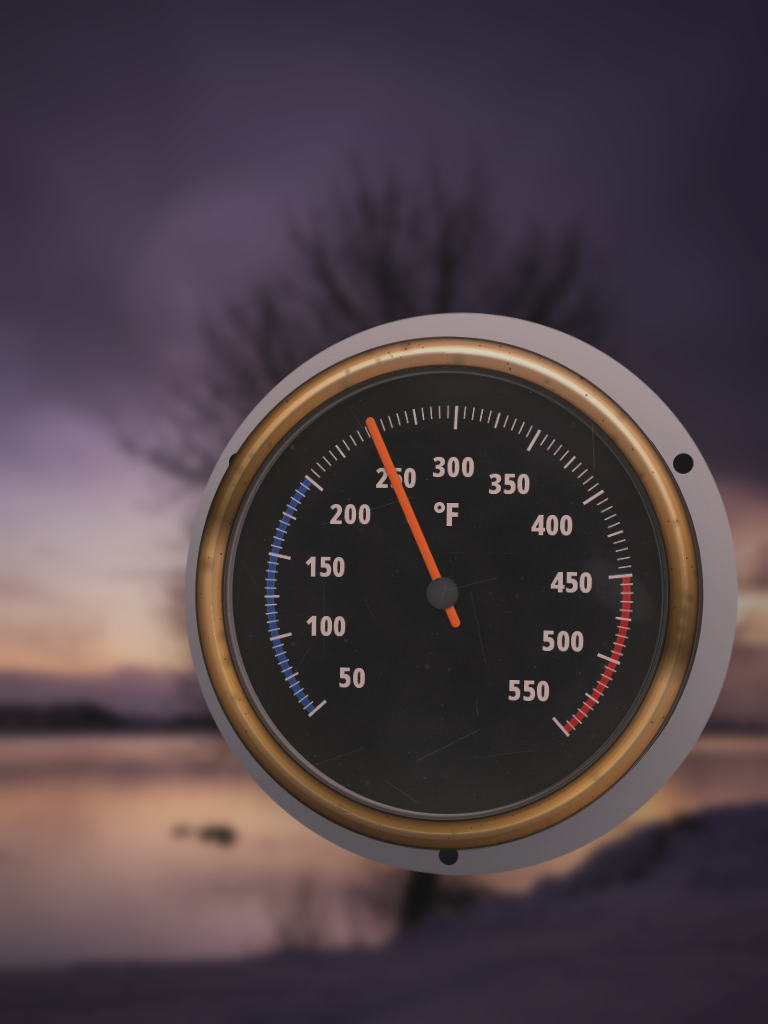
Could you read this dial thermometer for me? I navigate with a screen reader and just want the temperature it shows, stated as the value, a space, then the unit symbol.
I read 250 °F
